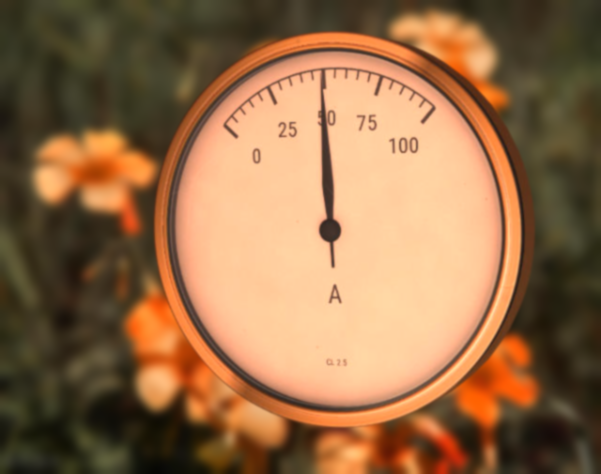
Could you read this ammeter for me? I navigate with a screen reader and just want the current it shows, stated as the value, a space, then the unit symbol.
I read 50 A
